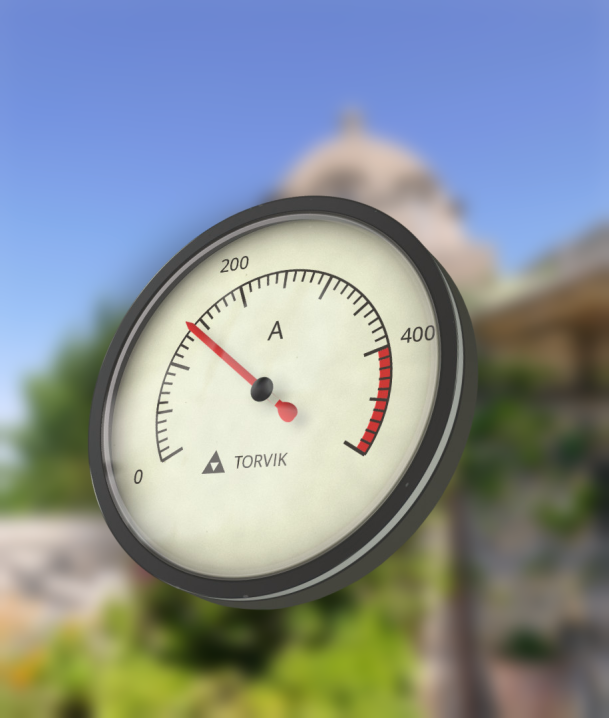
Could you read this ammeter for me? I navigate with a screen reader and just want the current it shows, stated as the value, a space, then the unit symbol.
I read 140 A
